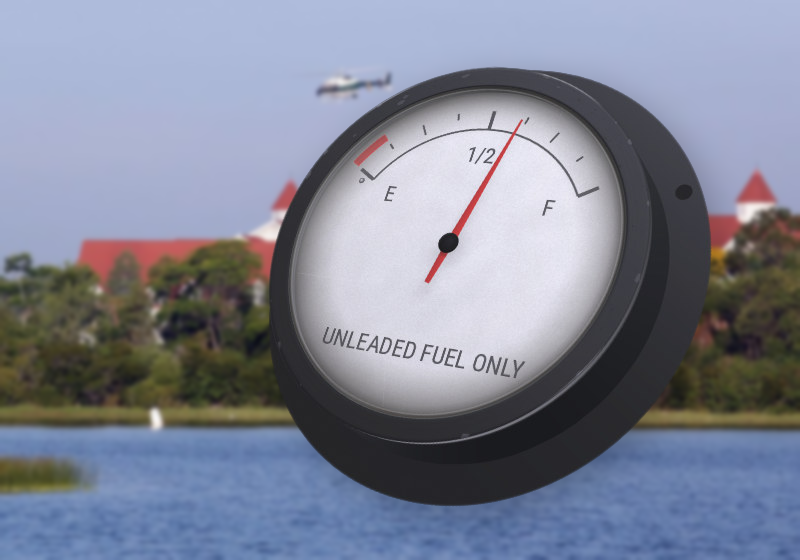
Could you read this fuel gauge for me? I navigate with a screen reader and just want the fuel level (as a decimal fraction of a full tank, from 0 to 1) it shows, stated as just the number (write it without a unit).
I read 0.625
